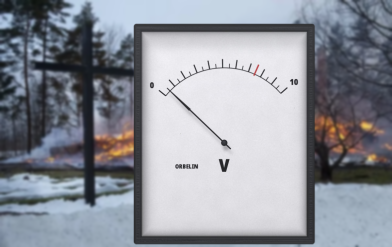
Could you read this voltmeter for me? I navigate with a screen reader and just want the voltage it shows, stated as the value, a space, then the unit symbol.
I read 0.5 V
